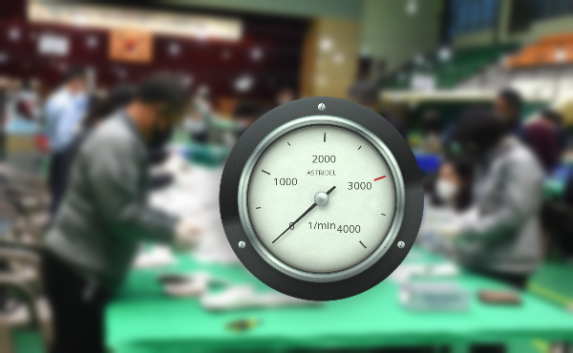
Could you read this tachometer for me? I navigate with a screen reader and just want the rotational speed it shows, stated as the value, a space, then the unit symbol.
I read 0 rpm
